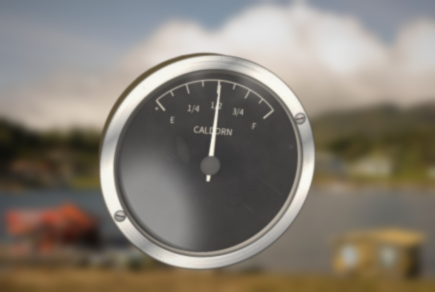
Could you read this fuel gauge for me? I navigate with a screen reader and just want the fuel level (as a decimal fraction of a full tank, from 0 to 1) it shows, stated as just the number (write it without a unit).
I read 0.5
